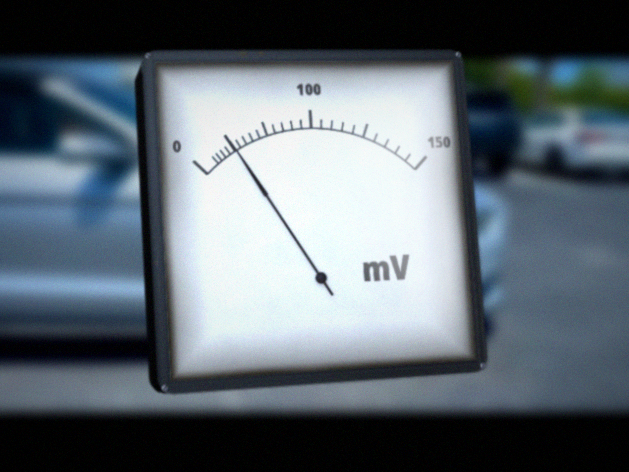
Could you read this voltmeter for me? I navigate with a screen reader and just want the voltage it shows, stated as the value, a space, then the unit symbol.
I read 50 mV
